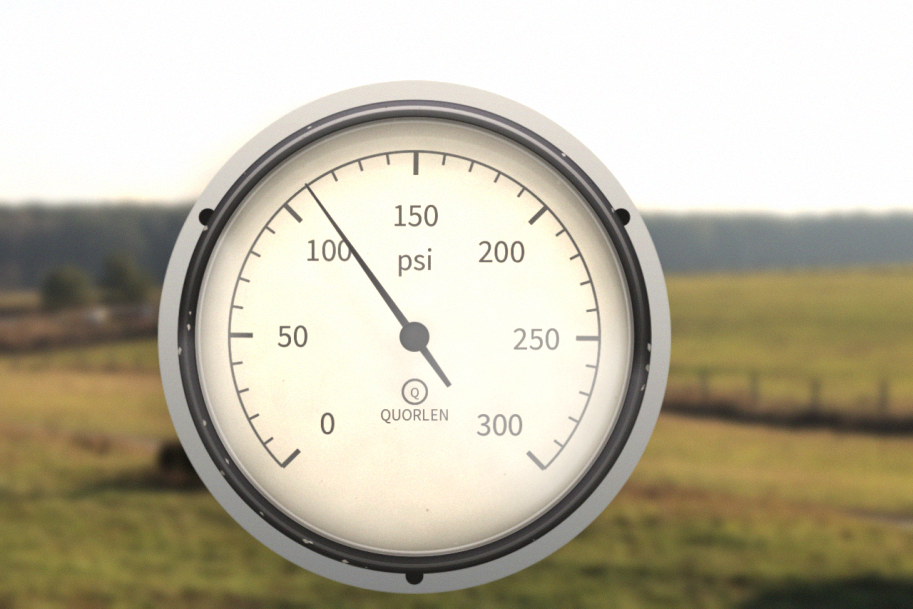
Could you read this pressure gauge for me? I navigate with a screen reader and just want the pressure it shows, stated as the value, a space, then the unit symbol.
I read 110 psi
